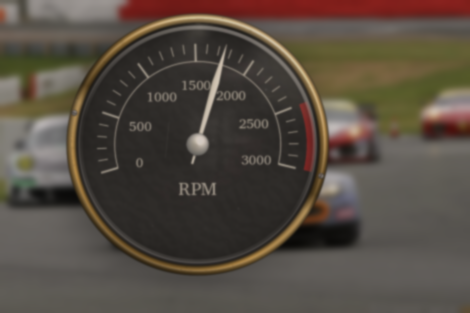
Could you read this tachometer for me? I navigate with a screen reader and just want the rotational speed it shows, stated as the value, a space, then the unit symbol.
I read 1750 rpm
